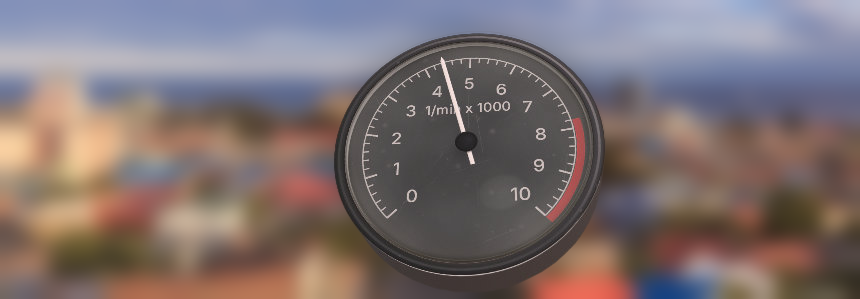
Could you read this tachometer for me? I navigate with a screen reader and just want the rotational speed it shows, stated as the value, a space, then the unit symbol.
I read 4400 rpm
